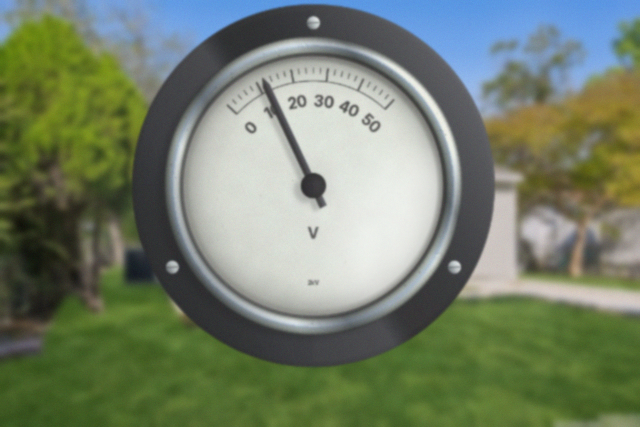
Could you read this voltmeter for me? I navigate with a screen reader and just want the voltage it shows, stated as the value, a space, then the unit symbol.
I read 12 V
